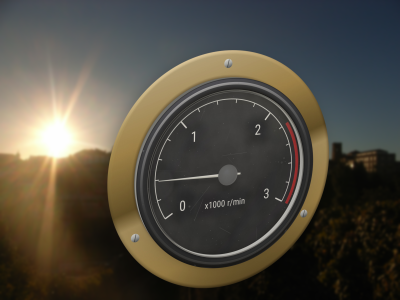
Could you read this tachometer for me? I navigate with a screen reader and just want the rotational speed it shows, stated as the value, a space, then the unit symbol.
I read 400 rpm
